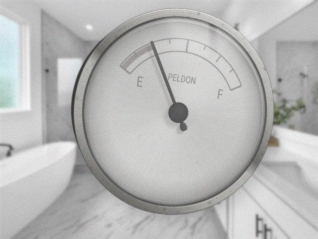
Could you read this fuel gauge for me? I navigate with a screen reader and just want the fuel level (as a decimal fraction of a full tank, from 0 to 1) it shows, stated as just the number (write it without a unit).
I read 0.25
